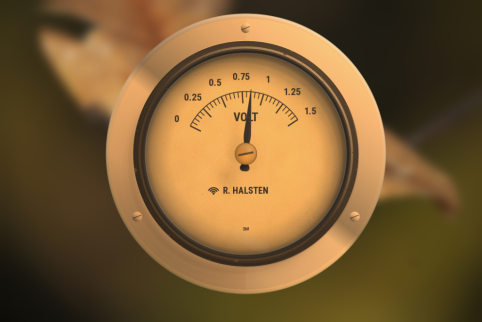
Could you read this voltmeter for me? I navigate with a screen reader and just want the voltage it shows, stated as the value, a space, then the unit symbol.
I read 0.85 V
